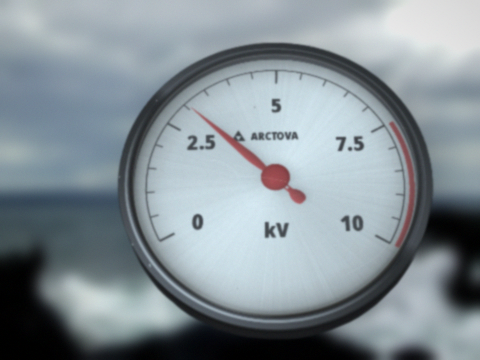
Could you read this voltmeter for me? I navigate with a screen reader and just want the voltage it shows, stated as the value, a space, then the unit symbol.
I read 3 kV
